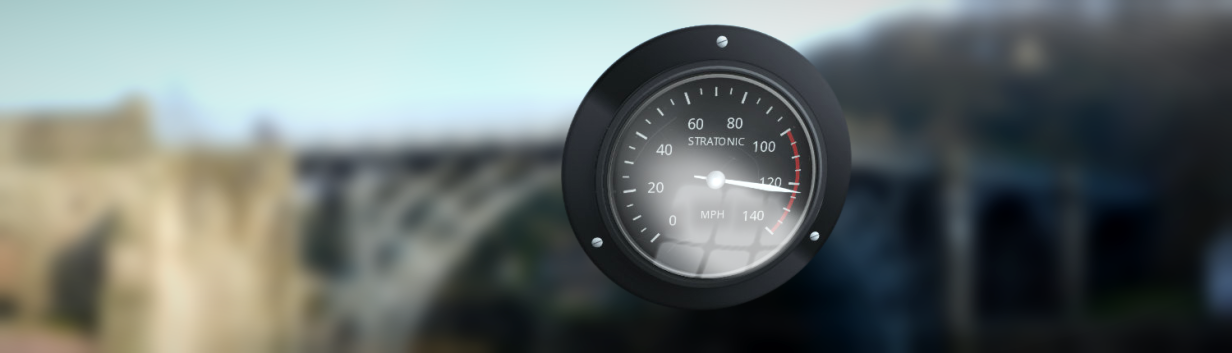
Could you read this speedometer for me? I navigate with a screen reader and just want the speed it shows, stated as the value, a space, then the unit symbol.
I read 122.5 mph
